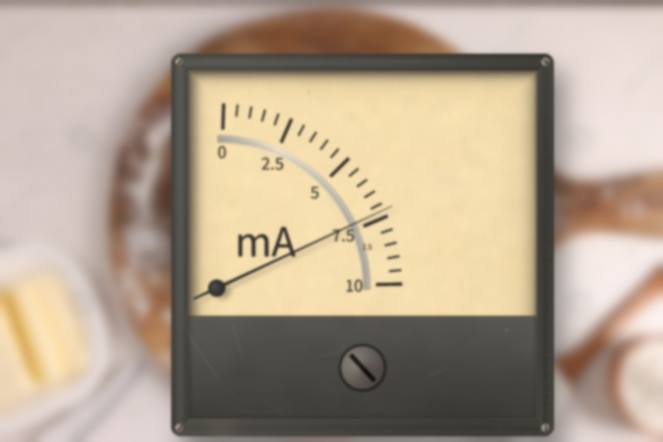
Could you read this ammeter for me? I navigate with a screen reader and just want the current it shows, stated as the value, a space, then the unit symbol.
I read 7.25 mA
